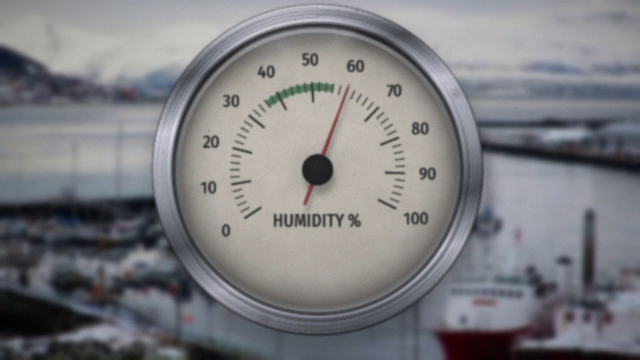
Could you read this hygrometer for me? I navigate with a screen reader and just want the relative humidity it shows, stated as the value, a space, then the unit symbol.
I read 60 %
